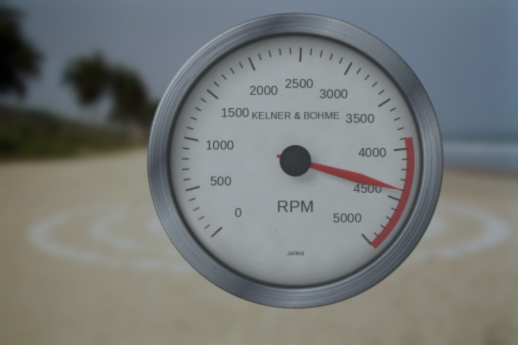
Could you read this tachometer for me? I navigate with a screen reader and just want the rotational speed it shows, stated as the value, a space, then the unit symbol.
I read 4400 rpm
